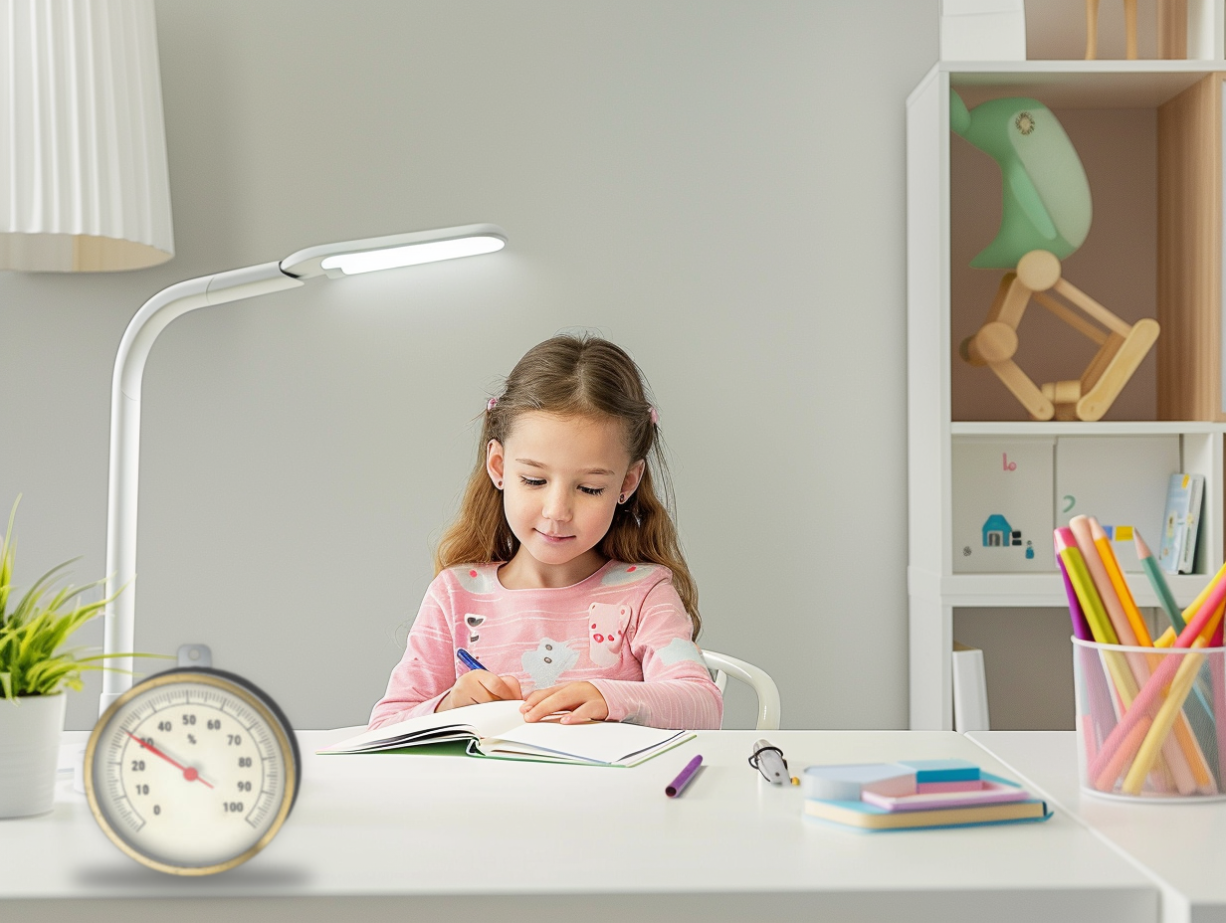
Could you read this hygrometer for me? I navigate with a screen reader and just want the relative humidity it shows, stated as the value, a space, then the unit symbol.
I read 30 %
